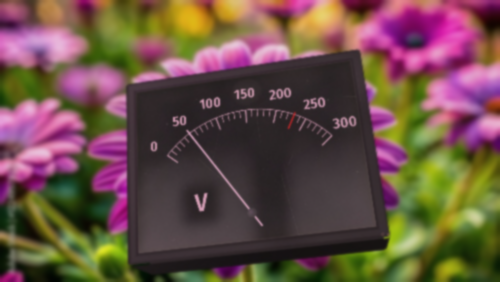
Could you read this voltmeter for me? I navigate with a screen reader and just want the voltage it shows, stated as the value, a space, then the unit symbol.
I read 50 V
